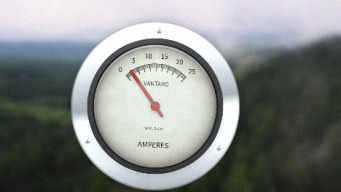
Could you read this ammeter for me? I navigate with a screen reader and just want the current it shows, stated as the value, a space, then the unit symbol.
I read 2.5 A
